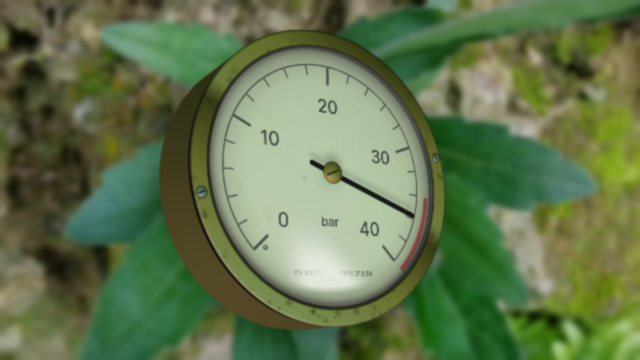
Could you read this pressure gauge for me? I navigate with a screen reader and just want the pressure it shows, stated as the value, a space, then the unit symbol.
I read 36 bar
